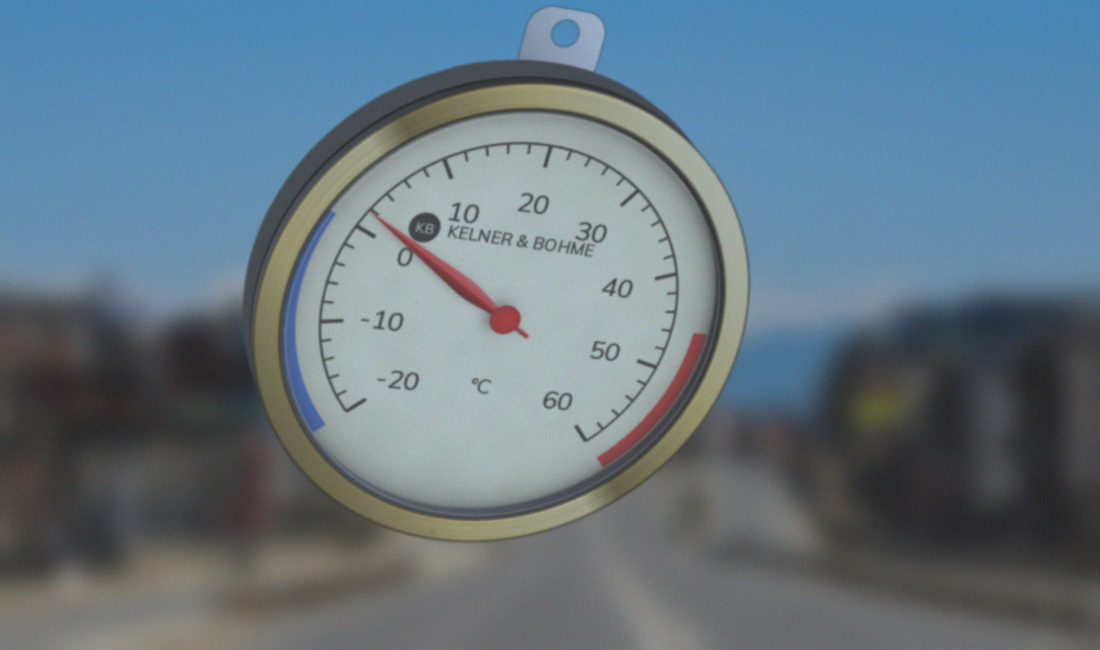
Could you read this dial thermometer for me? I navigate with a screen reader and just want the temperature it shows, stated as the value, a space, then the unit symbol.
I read 2 °C
